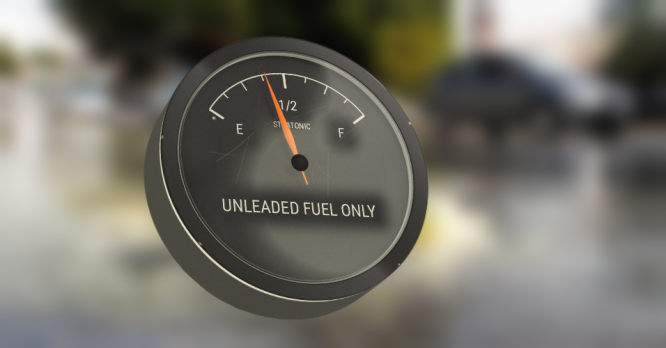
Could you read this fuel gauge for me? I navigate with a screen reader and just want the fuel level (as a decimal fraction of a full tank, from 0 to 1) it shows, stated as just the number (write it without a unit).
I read 0.375
